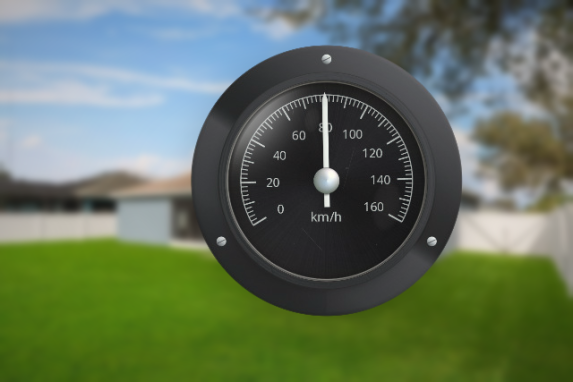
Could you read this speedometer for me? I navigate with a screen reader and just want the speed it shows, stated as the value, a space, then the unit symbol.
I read 80 km/h
